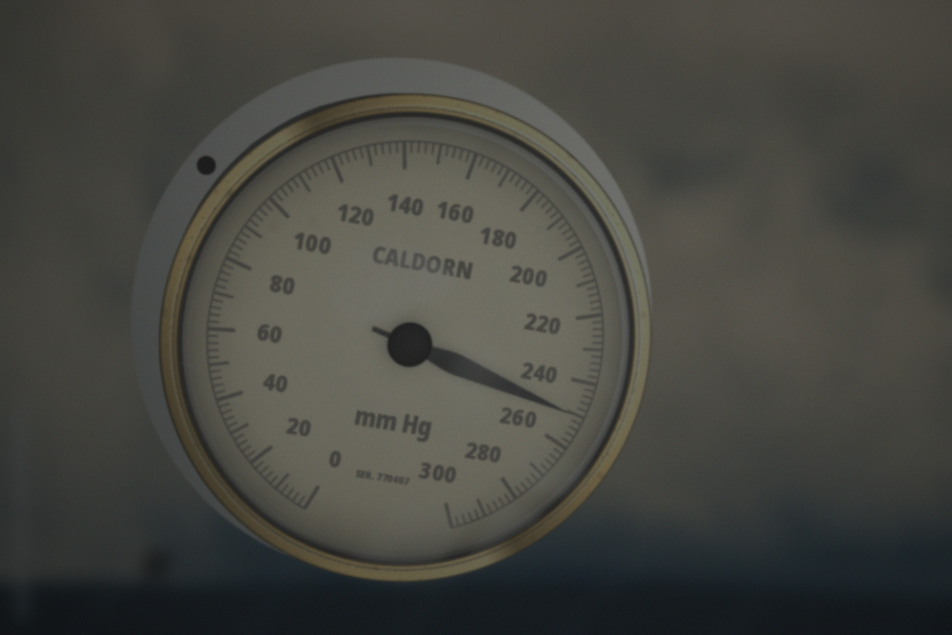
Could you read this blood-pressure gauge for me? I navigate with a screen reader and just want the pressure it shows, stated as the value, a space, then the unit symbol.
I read 250 mmHg
